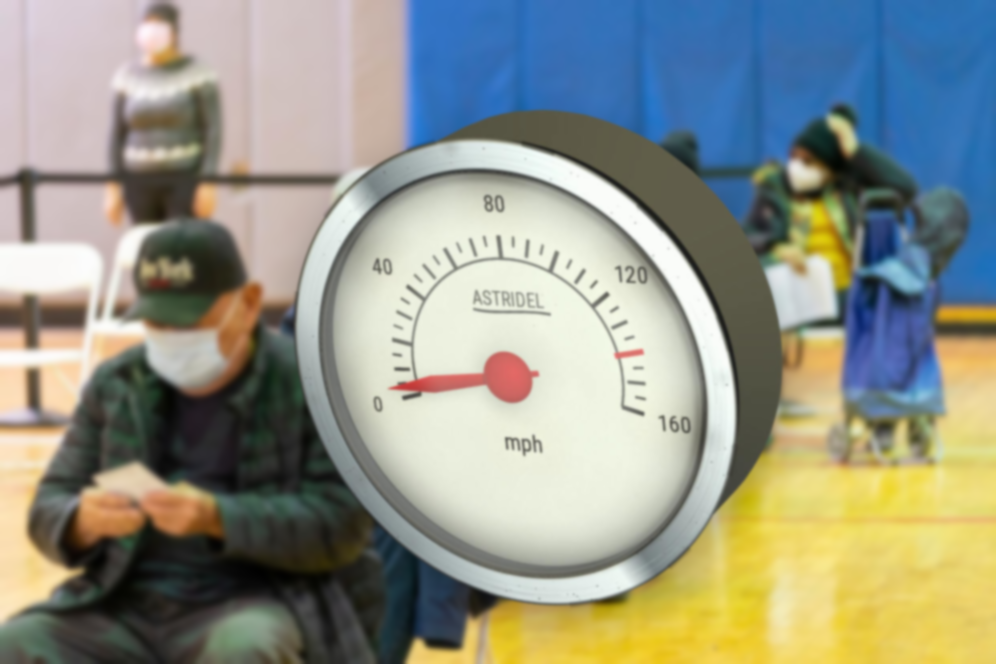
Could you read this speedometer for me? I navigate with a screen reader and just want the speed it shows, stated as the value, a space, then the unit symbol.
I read 5 mph
